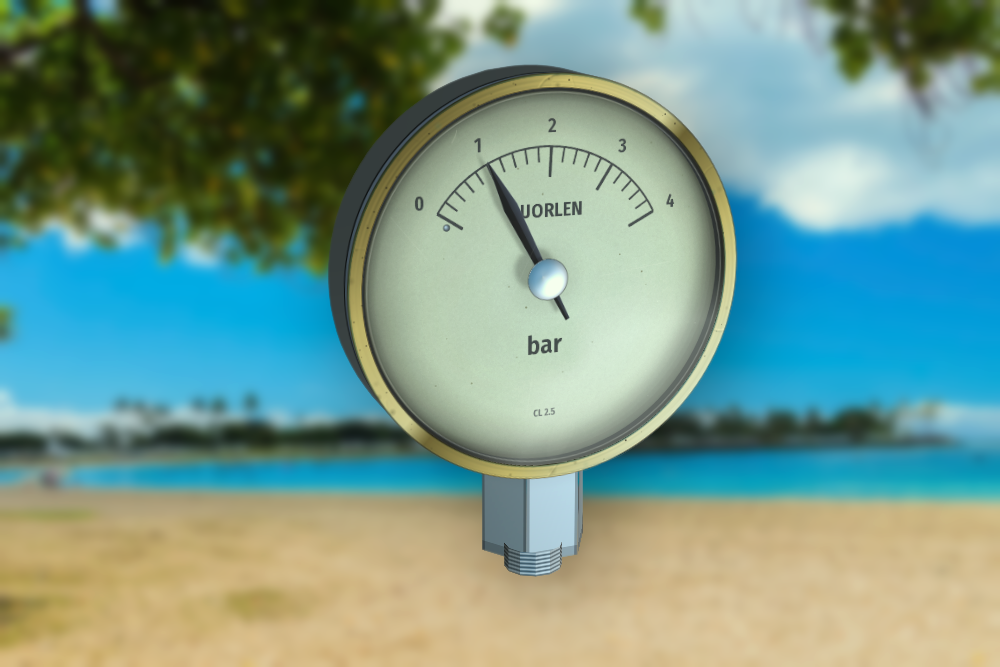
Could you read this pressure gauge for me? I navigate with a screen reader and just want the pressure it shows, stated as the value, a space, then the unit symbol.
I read 1 bar
